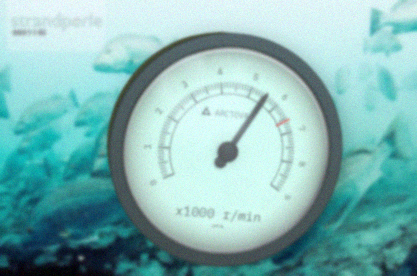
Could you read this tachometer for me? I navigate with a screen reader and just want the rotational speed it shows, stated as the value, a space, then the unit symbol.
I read 5500 rpm
